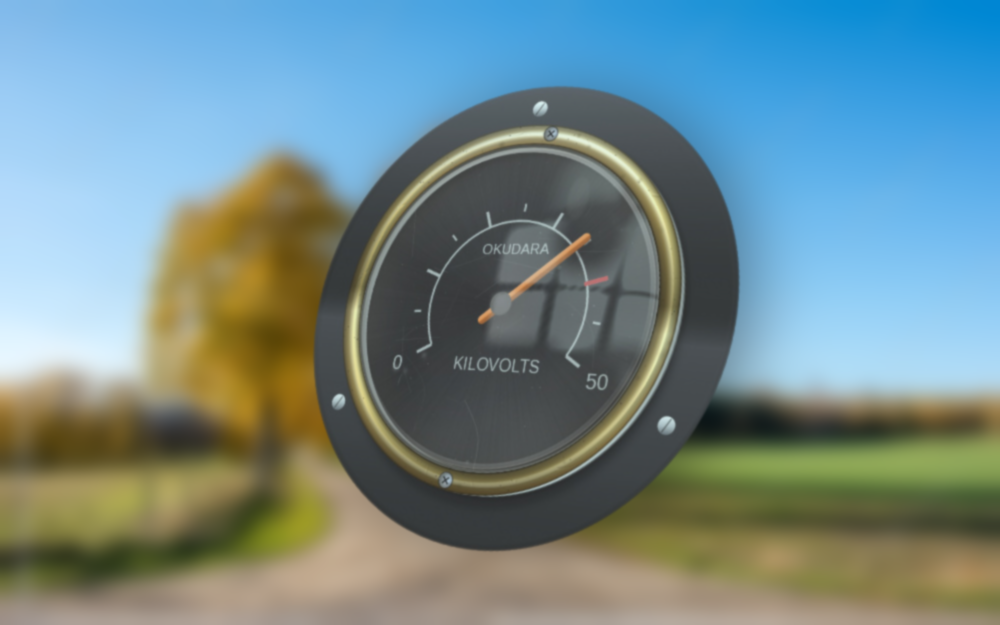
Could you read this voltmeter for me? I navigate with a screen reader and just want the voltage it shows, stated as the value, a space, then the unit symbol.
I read 35 kV
